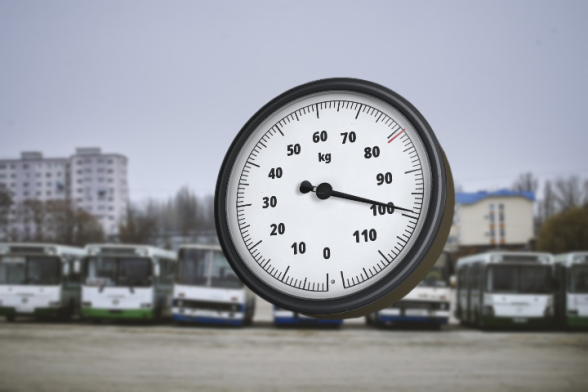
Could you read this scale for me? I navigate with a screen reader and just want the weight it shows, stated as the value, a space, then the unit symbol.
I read 99 kg
